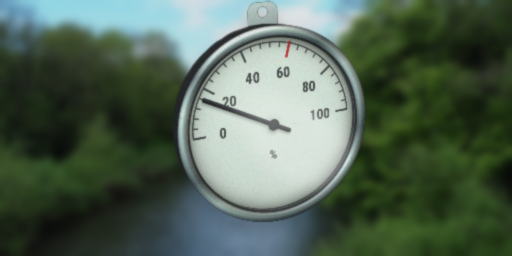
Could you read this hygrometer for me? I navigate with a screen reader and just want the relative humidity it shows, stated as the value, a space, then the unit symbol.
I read 16 %
